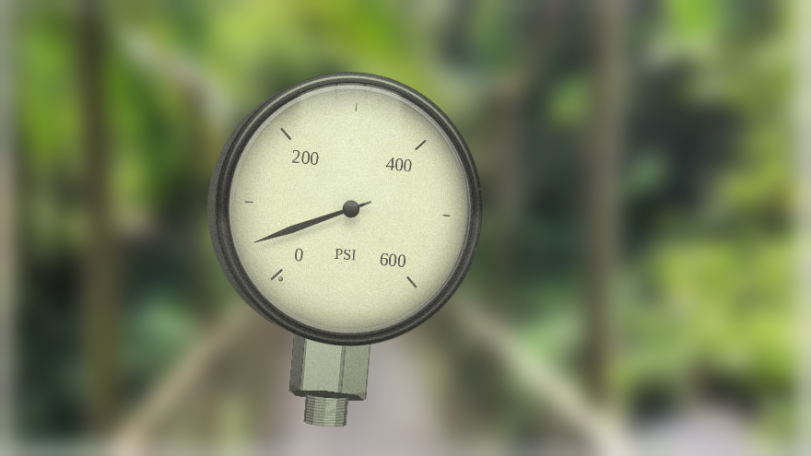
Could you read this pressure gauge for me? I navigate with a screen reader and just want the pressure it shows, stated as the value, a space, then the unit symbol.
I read 50 psi
